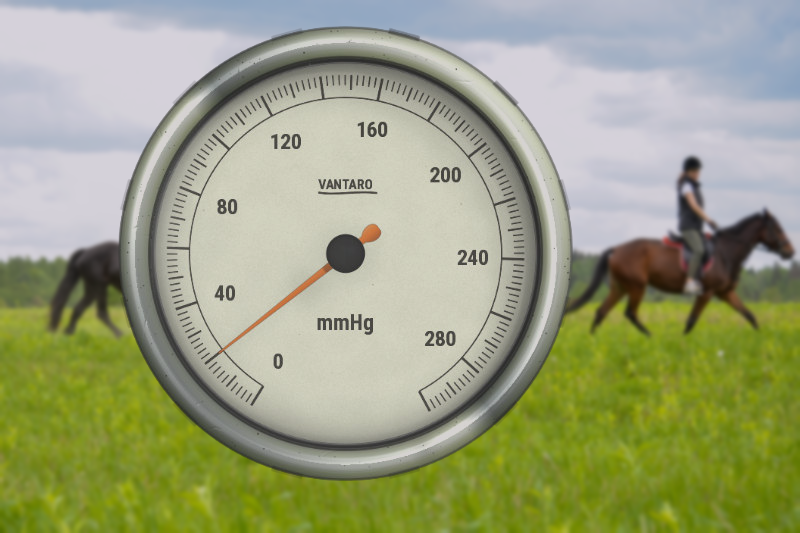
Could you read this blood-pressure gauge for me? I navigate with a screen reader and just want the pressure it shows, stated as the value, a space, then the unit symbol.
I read 20 mmHg
